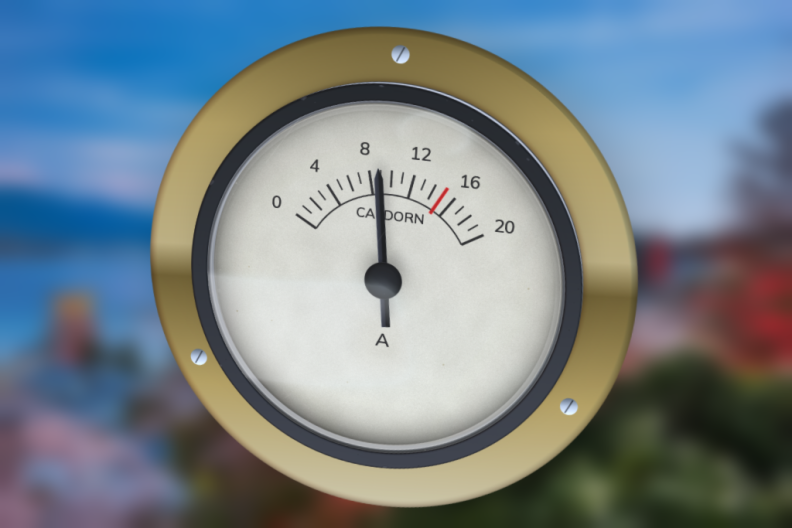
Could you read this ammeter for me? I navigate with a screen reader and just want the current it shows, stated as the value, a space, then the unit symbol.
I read 9 A
